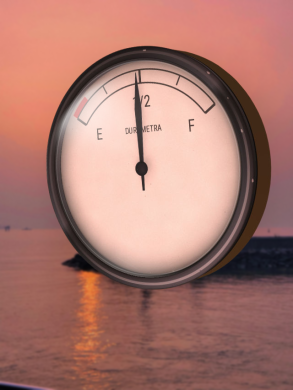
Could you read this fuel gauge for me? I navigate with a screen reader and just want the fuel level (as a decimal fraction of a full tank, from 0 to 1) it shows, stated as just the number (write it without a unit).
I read 0.5
